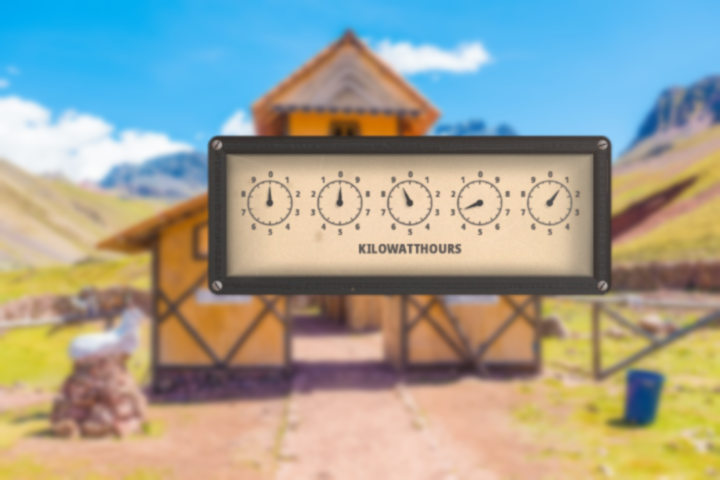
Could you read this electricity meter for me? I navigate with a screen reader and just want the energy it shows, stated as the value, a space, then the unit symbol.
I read 99931 kWh
